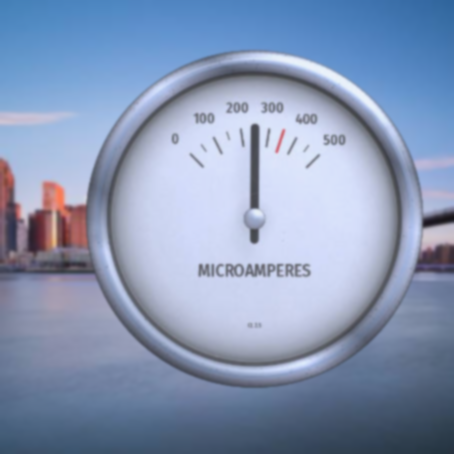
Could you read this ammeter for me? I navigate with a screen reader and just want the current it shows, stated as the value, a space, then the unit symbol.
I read 250 µA
